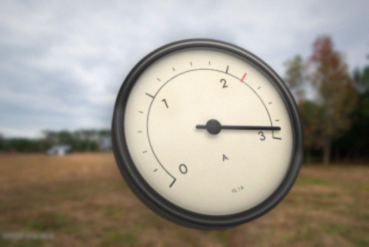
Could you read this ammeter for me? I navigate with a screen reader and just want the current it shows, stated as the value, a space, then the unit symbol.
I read 2.9 A
